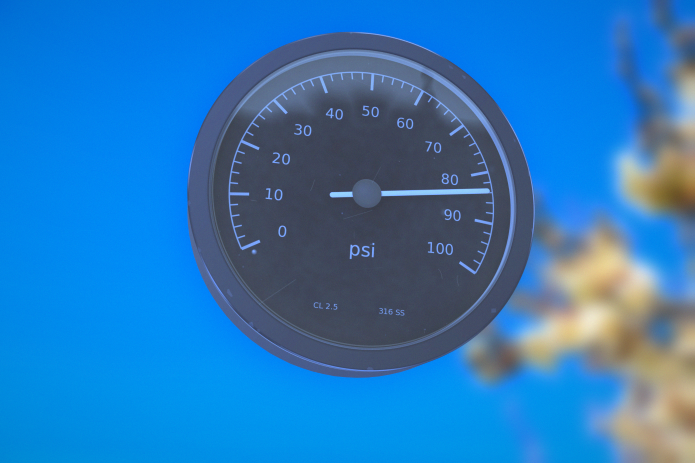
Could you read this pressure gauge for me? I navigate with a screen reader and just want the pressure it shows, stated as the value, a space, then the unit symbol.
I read 84 psi
